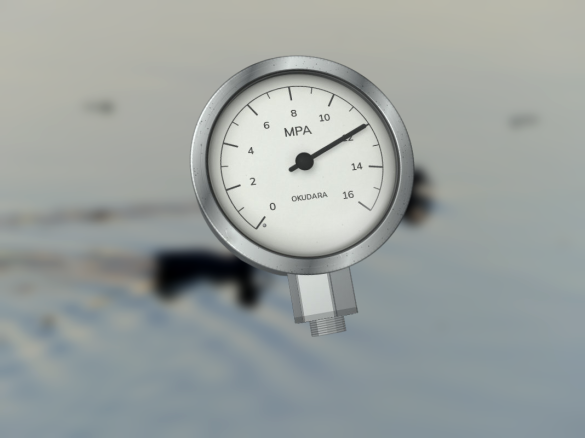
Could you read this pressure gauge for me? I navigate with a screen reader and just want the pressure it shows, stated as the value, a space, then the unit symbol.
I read 12 MPa
